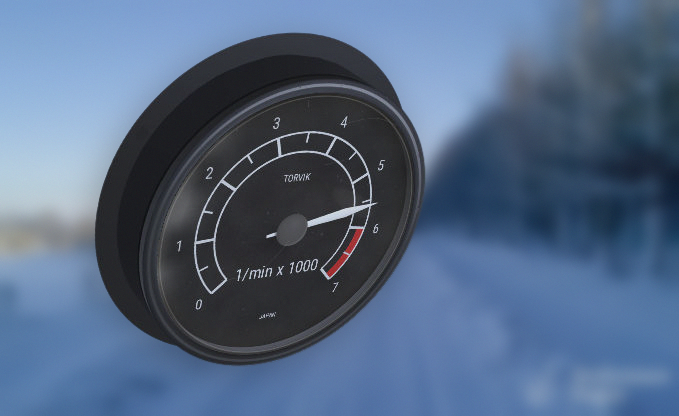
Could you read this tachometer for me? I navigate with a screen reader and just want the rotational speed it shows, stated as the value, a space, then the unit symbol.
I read 5500 rpm
